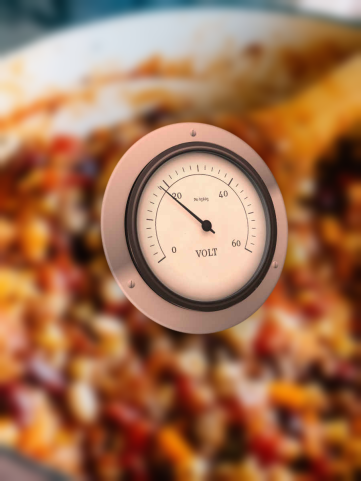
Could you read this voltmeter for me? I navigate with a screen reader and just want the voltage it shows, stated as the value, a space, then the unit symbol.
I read 18 V
